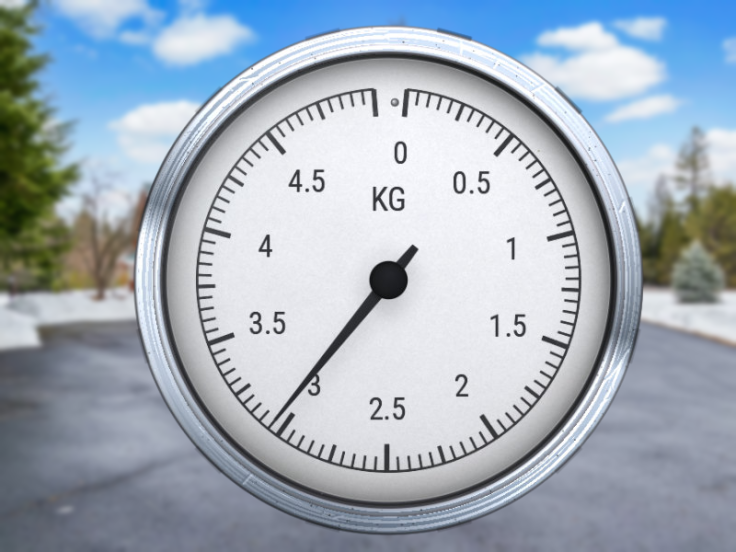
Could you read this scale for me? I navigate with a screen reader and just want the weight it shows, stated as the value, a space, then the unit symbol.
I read 3.05 kg
